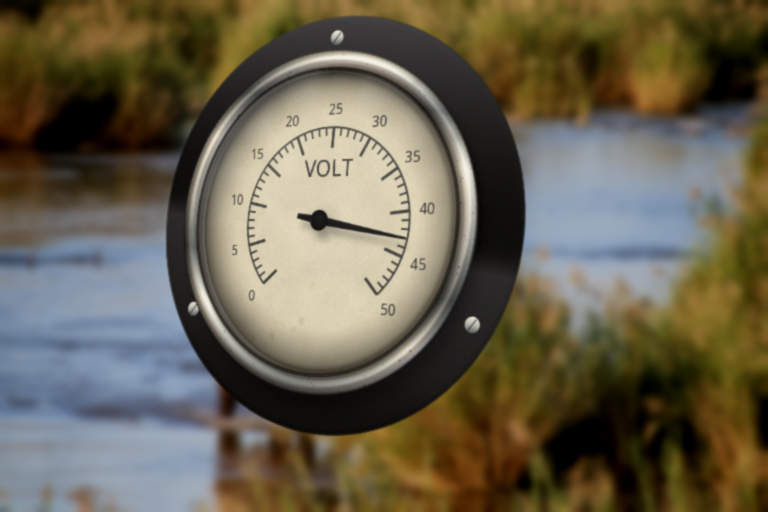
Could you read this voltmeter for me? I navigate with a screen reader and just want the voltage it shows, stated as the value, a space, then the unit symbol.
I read 43 V
